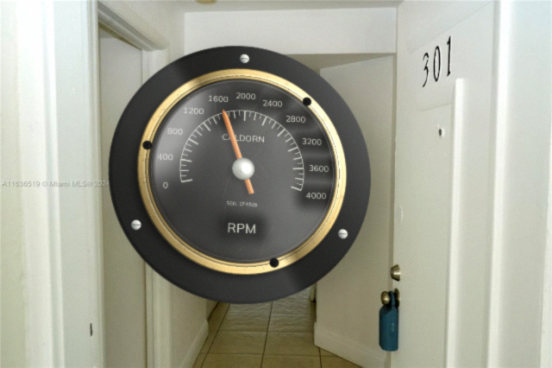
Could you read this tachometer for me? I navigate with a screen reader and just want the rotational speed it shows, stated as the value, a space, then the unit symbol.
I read 1600 rpm
